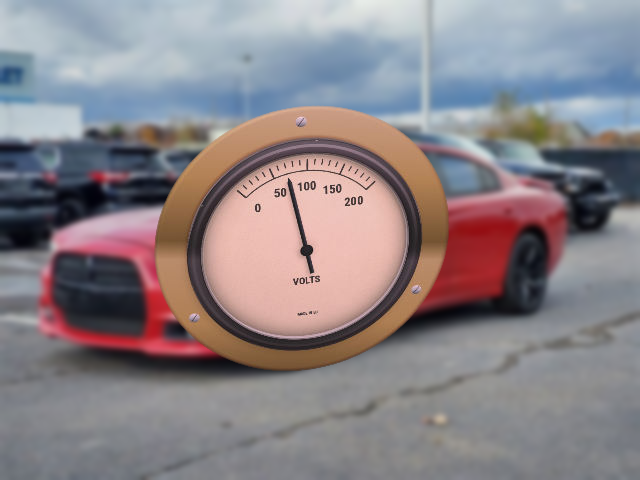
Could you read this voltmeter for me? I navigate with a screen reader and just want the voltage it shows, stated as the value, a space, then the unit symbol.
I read 70 V
